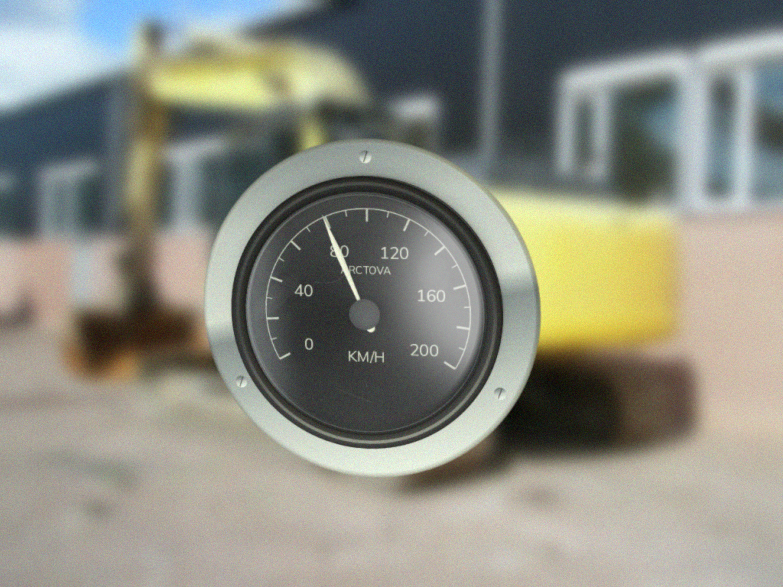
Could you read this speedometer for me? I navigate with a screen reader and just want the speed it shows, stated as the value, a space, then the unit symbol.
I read 80 km/h
